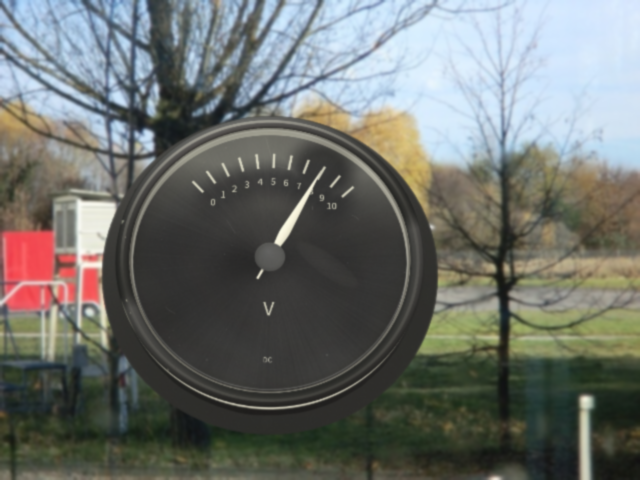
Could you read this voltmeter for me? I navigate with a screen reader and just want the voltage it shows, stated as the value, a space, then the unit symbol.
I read 8 V
